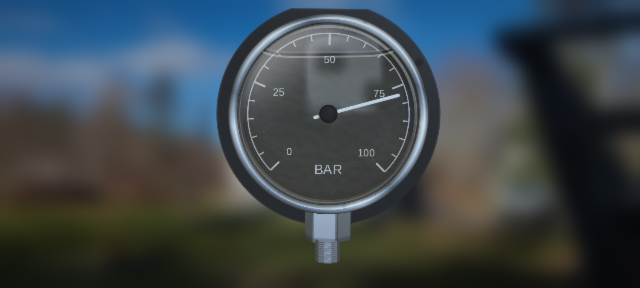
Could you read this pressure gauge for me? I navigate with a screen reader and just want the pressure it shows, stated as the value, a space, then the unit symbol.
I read 77.5 bar
